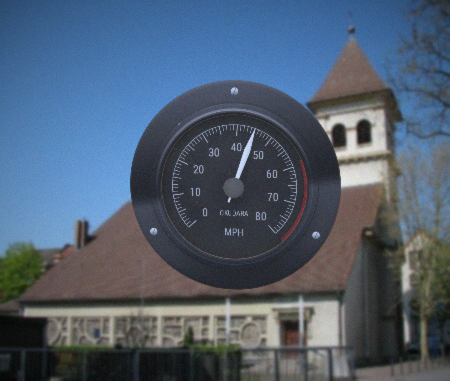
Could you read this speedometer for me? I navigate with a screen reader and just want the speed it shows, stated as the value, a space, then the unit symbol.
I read 45 mph
